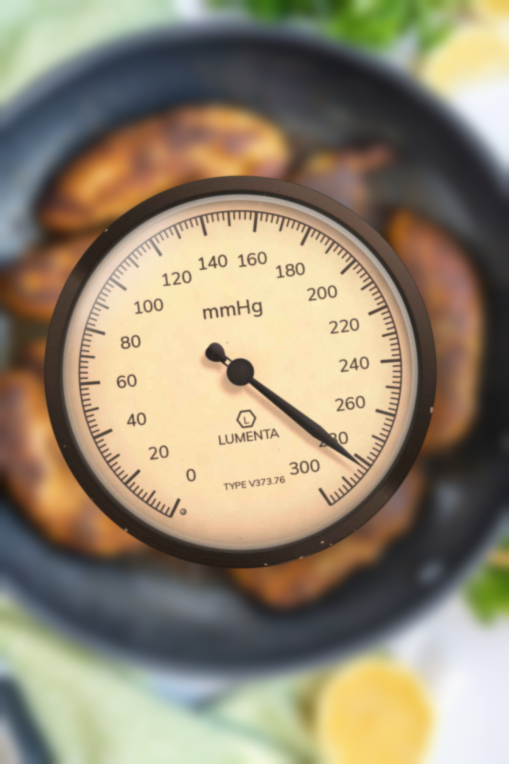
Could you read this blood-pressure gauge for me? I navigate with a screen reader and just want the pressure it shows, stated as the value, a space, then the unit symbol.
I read 282 mmHg
